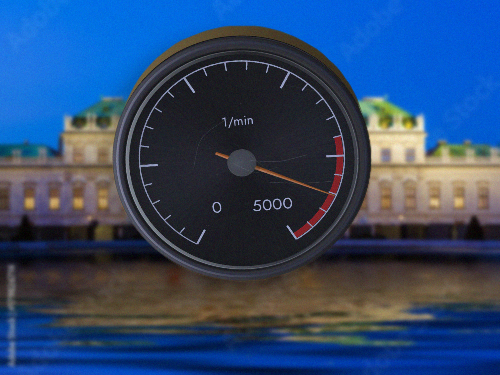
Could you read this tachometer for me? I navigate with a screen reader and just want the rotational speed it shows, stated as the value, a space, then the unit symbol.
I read 4400 rpm
